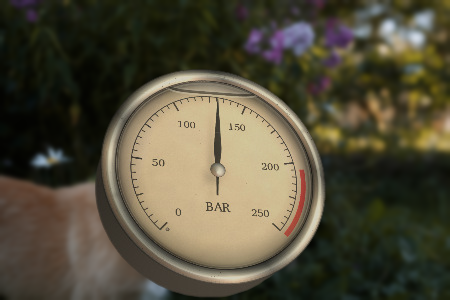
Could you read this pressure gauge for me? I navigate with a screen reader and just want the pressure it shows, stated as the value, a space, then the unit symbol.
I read 130 bar
